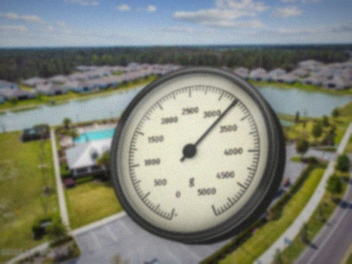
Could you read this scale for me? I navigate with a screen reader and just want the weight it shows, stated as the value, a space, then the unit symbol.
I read 3250 g
